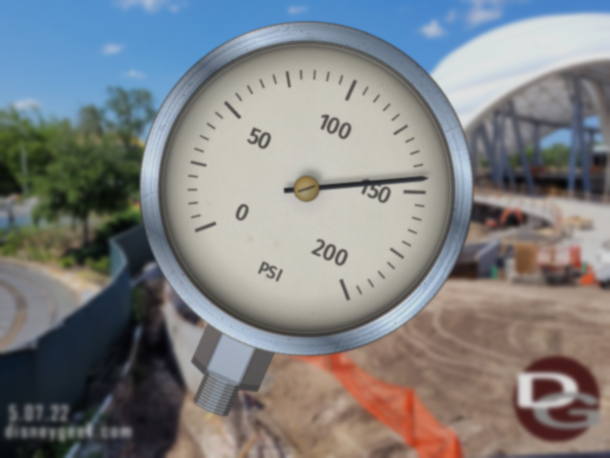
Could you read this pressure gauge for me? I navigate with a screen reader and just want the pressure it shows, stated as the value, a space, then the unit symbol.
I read 145 psi
